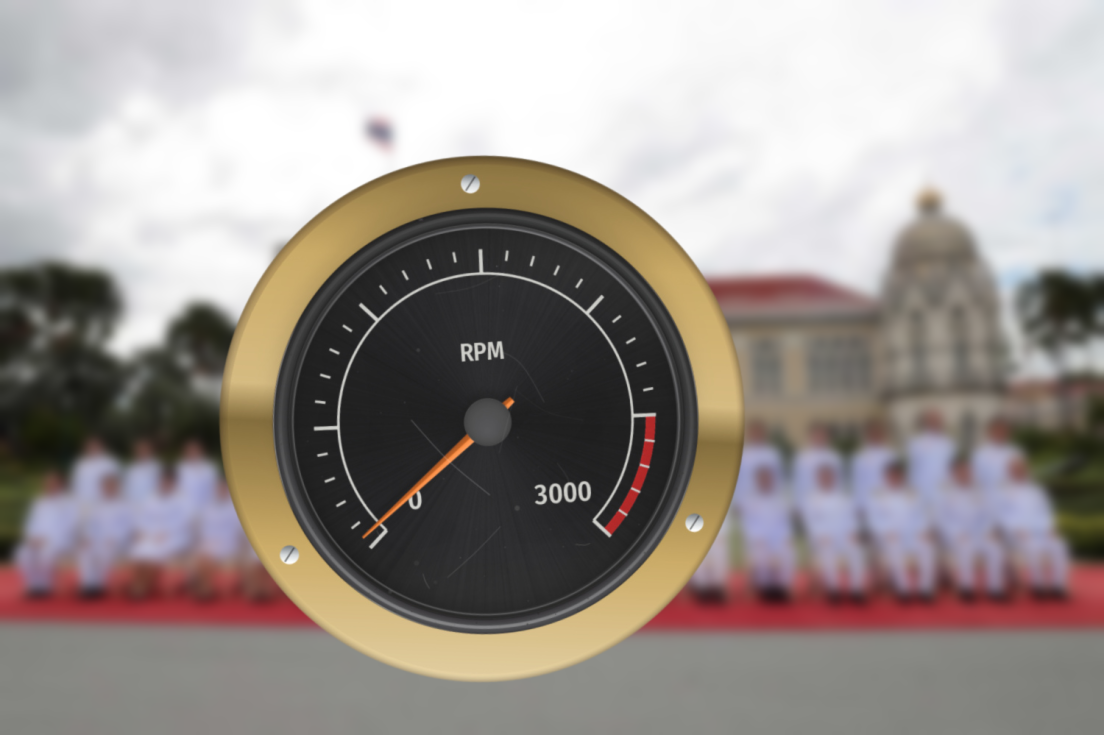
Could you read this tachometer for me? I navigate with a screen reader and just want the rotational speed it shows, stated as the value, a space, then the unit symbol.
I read 50 rpm
